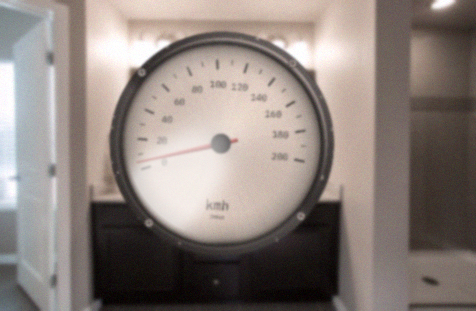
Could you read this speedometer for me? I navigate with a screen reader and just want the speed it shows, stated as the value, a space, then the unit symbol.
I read 5 km/h
